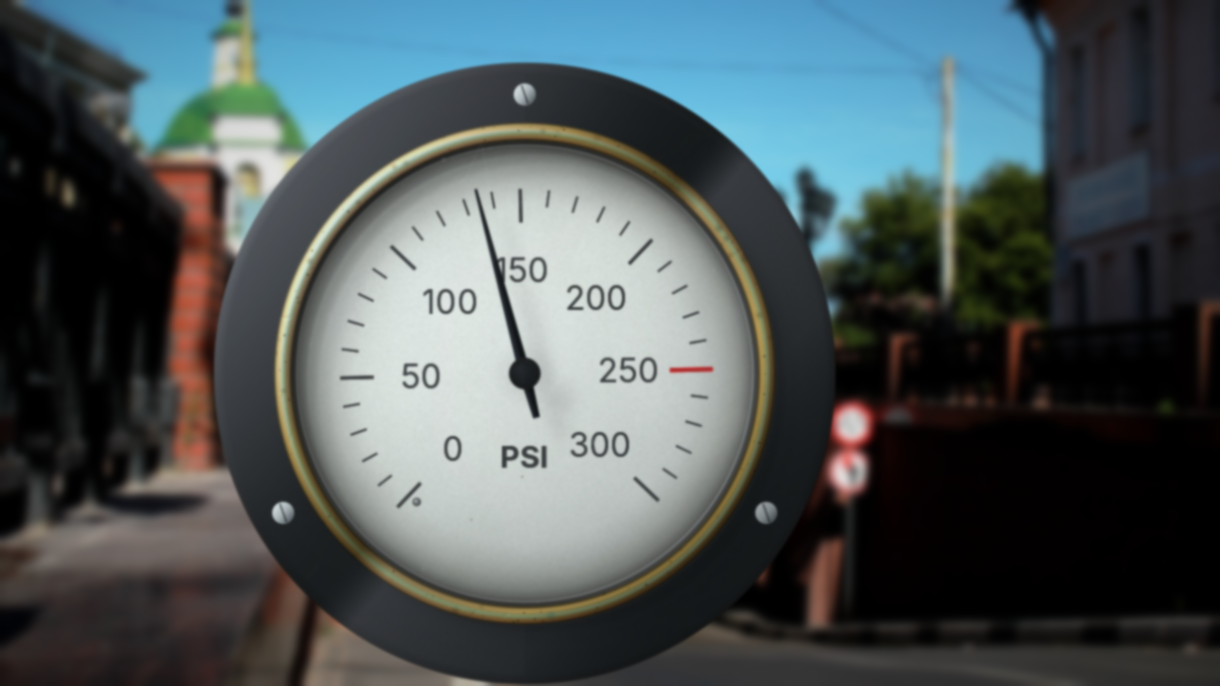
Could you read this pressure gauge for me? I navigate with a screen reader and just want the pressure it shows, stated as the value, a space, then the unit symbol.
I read 135 psi
